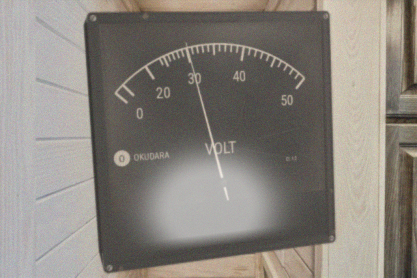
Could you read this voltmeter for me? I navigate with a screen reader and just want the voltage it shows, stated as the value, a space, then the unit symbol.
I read 30 V
